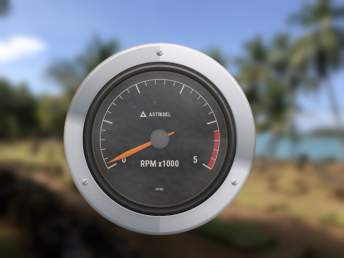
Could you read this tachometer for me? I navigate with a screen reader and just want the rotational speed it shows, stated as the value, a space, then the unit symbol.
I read 100 rpm
